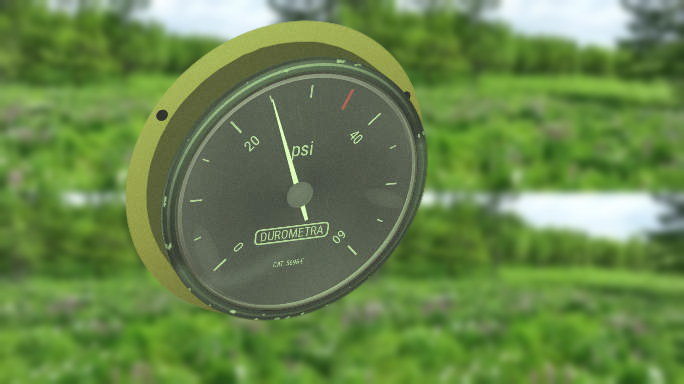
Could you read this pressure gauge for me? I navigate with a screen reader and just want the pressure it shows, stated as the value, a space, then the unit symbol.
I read 25 psi
